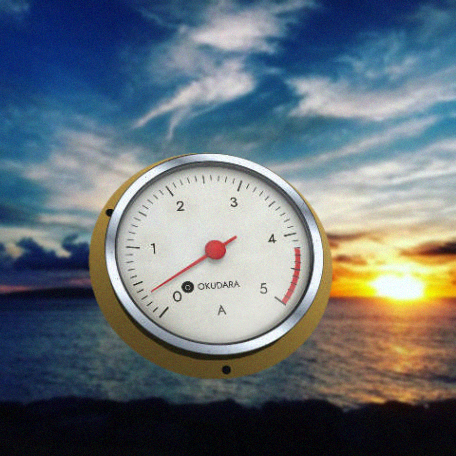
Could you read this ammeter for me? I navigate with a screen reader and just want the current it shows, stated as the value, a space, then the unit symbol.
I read 0.3 A
